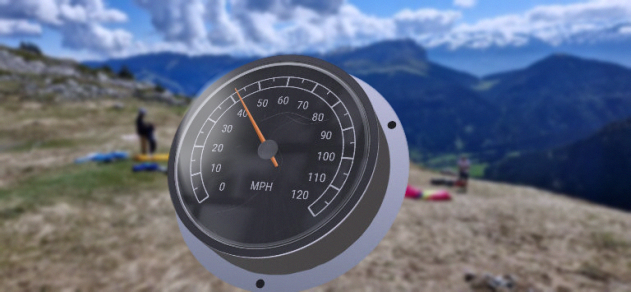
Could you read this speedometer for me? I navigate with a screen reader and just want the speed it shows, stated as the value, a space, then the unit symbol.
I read 42.5 mph
